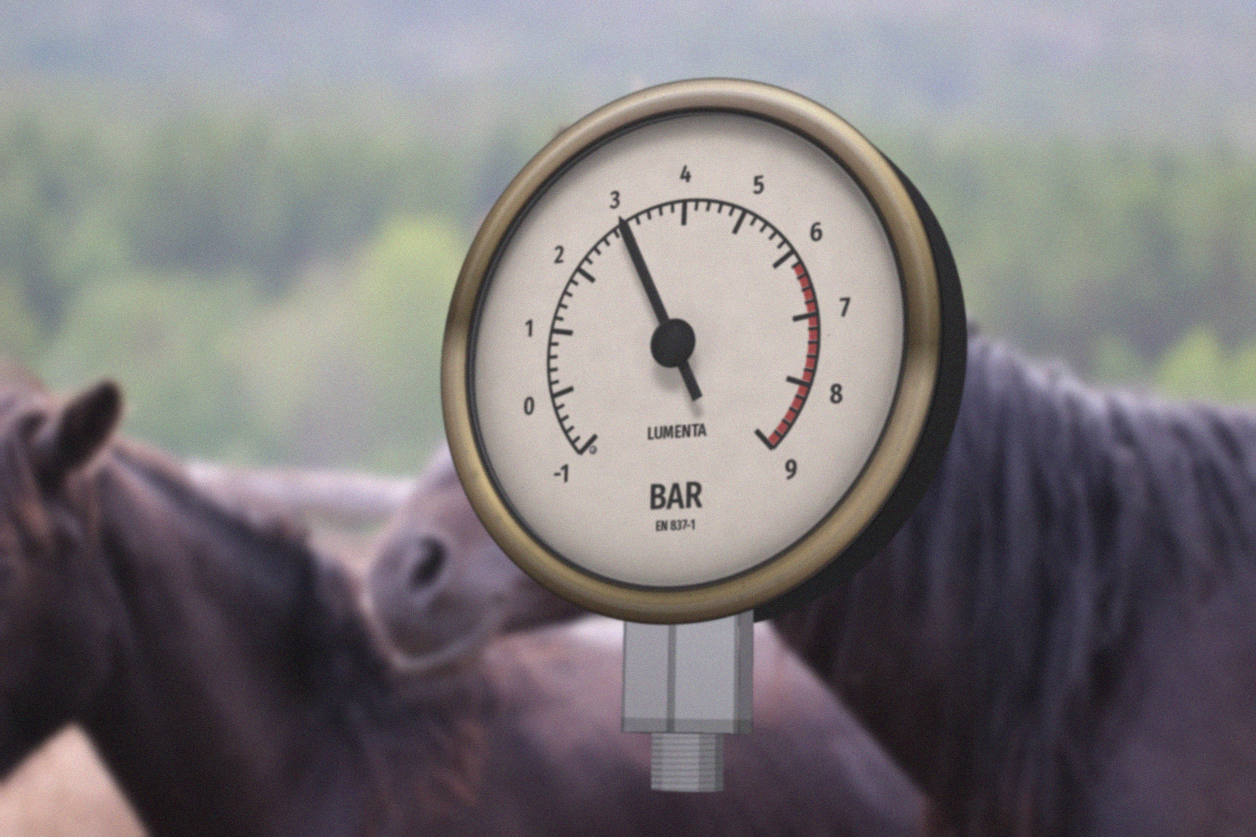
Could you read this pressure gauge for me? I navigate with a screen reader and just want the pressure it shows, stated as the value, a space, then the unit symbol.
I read 3 bar
